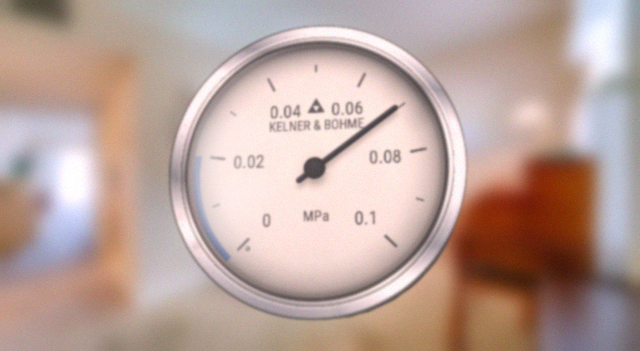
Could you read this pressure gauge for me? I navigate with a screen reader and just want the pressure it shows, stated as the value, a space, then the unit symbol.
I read 0.07 MPa
